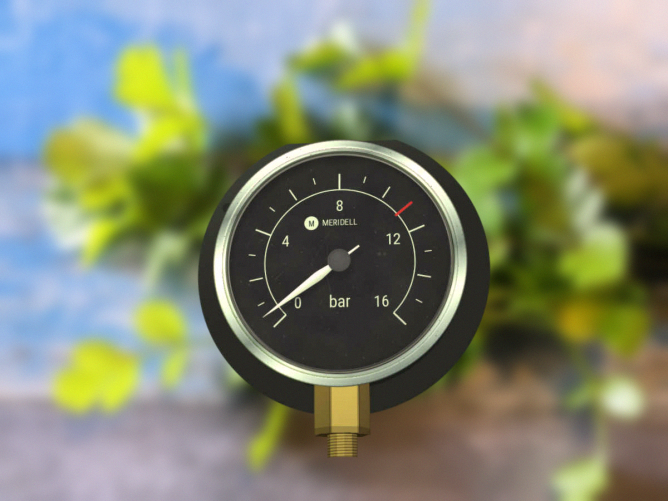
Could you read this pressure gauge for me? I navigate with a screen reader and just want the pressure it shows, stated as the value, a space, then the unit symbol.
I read 0.5 bar
